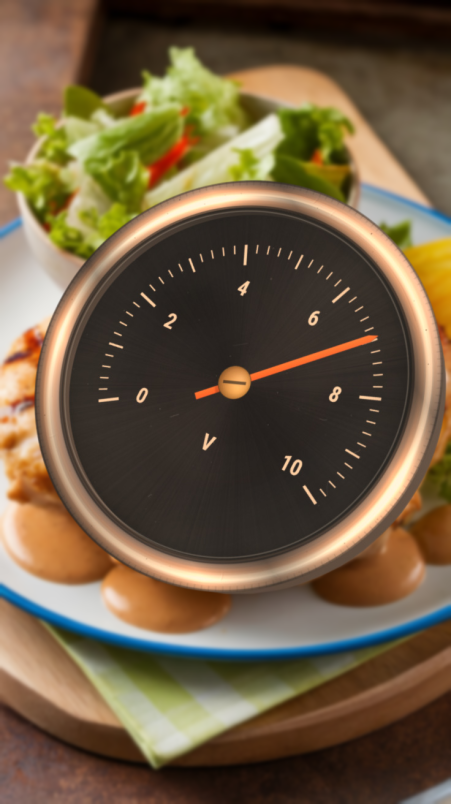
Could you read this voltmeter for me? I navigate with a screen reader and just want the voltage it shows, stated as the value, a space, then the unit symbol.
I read 7 V
